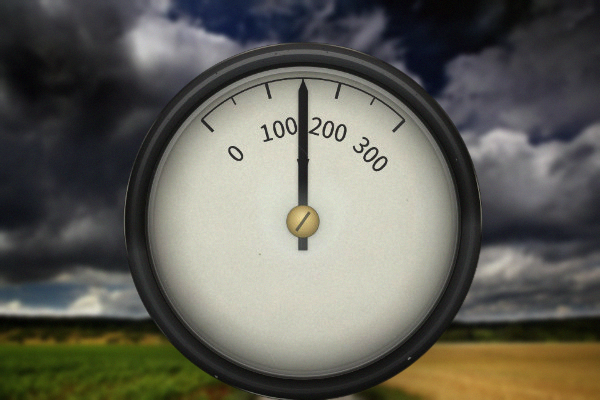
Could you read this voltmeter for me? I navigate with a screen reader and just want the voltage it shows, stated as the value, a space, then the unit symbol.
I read 150 V
